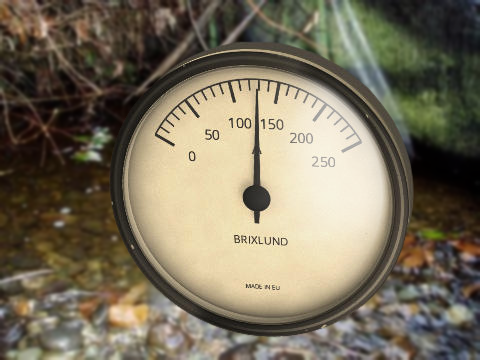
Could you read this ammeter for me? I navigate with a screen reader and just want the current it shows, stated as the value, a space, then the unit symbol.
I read 130 A
